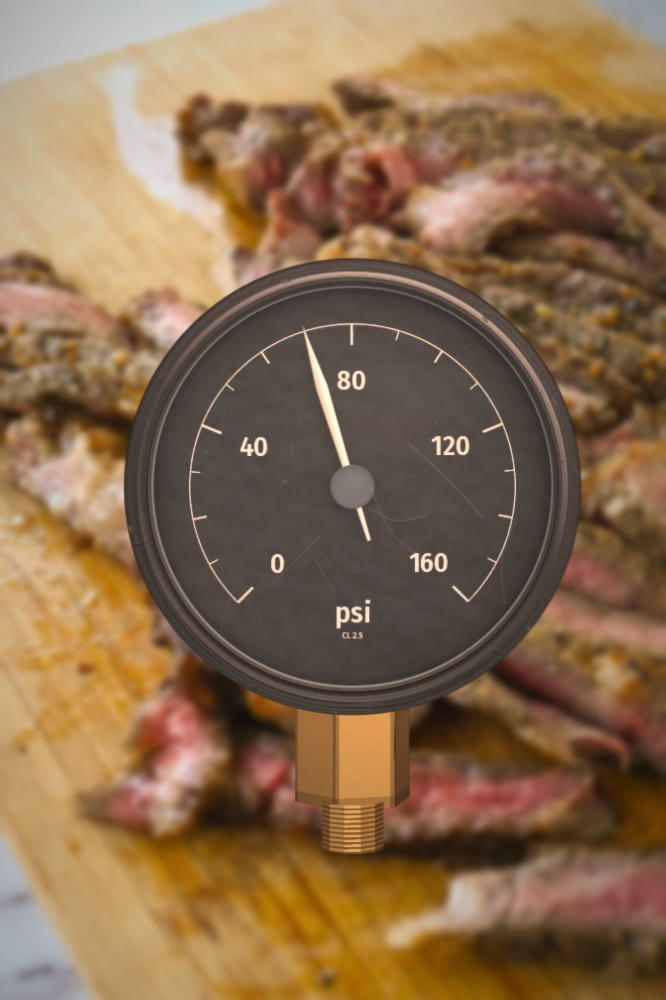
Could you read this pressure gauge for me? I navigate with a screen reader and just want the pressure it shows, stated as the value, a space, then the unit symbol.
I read 70 psi
